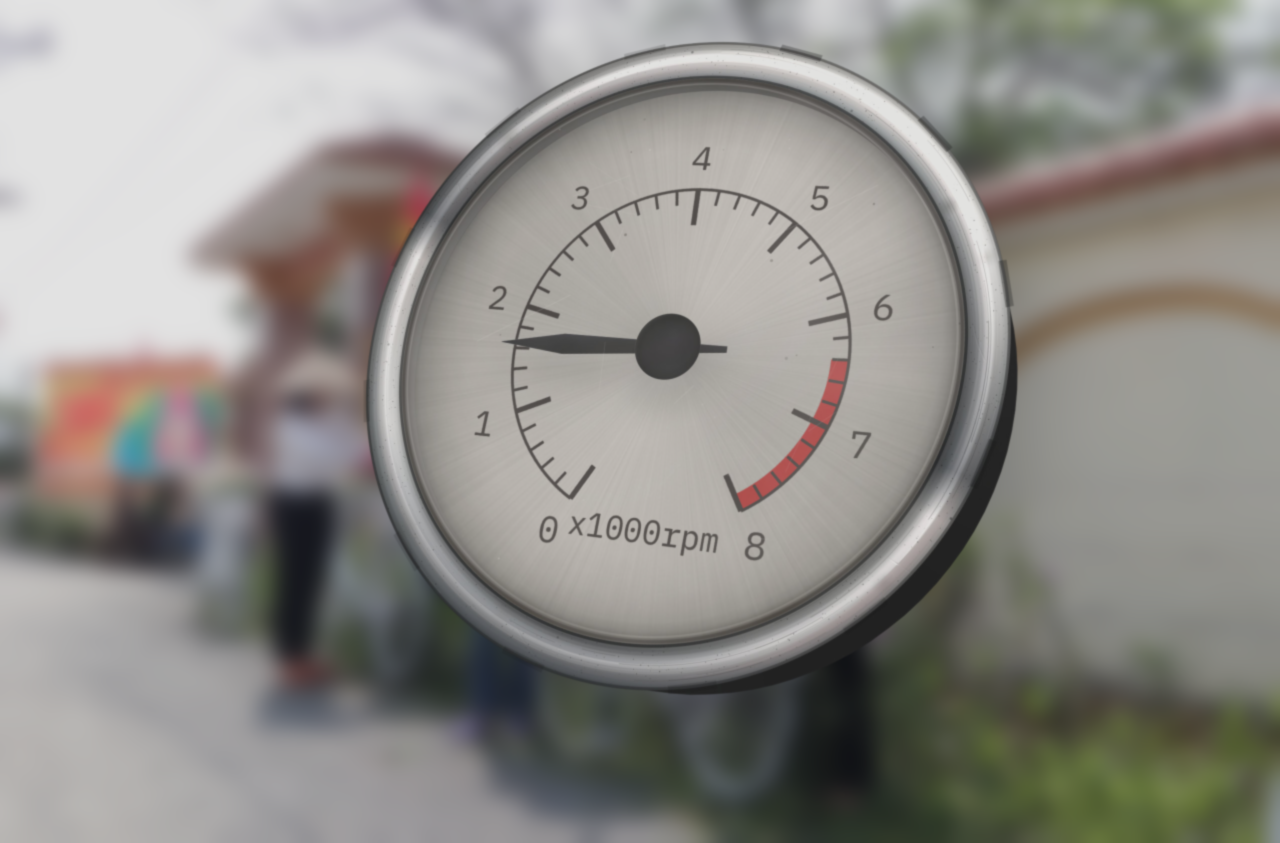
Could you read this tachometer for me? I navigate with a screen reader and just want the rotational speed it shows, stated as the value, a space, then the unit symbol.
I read 1600 rpm
